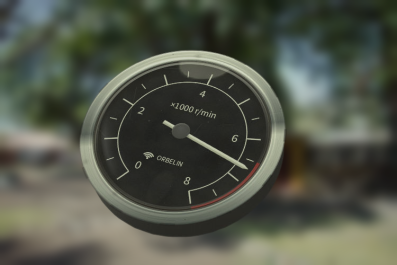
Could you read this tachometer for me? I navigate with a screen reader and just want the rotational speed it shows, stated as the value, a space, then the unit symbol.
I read 6750 rpm
